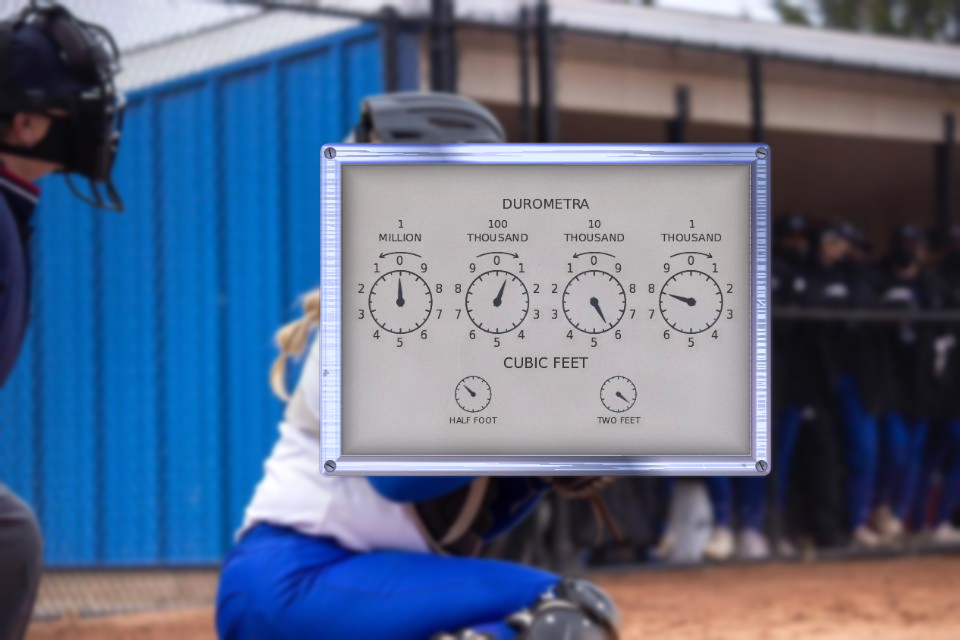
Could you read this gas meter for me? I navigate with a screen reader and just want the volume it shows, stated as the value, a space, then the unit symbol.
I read 5800 ft³
